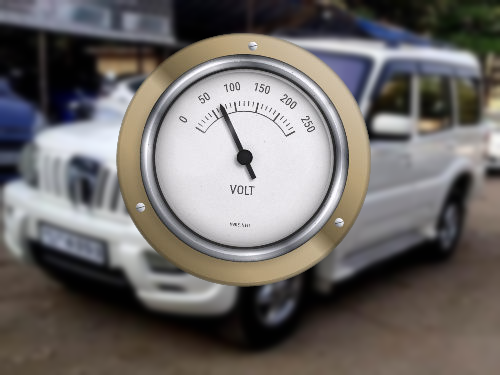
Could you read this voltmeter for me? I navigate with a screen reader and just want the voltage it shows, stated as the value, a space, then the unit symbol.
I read 70 V
